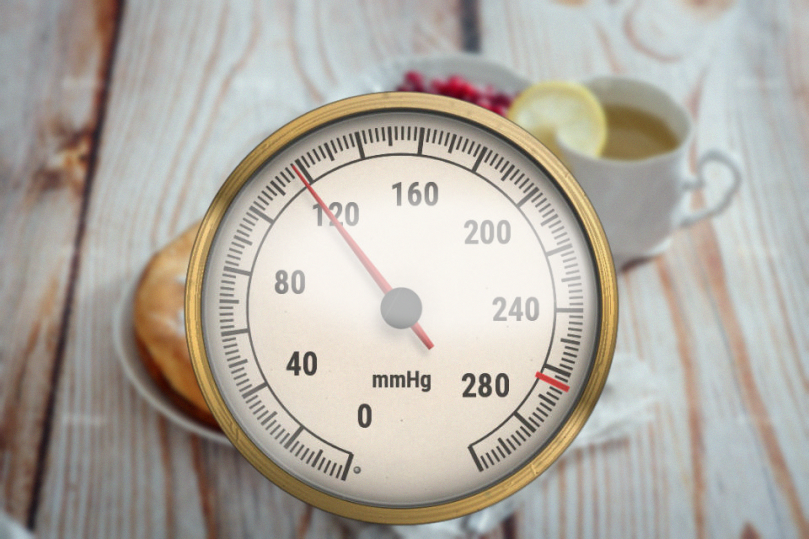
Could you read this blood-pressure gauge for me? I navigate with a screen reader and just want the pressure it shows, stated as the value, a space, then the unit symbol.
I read 118 mmHg
